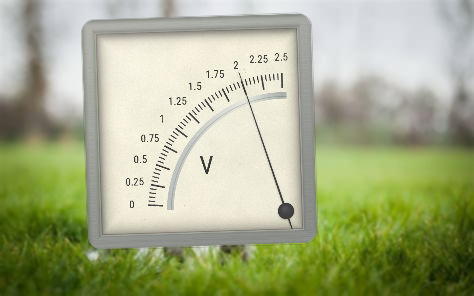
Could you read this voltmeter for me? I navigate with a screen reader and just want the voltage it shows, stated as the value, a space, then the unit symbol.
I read 2 V
